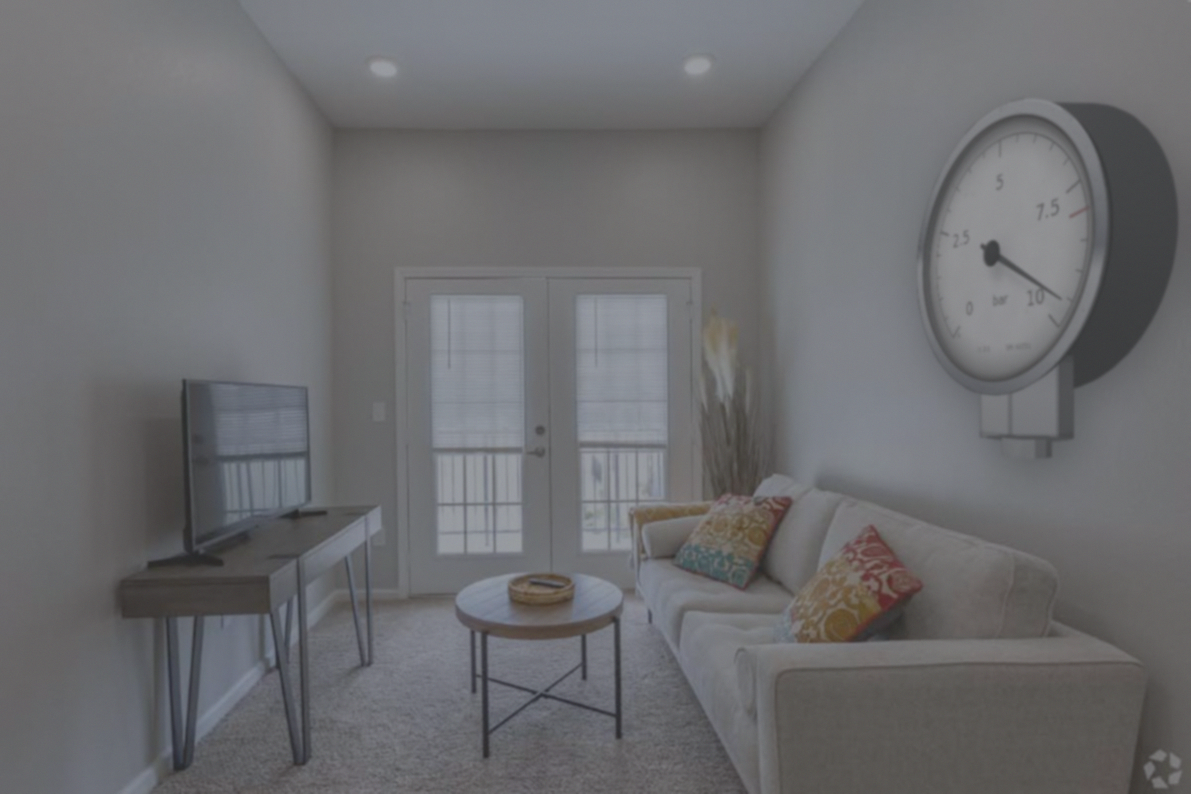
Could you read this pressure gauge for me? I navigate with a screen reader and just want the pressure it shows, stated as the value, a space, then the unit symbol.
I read 9.5 bar
